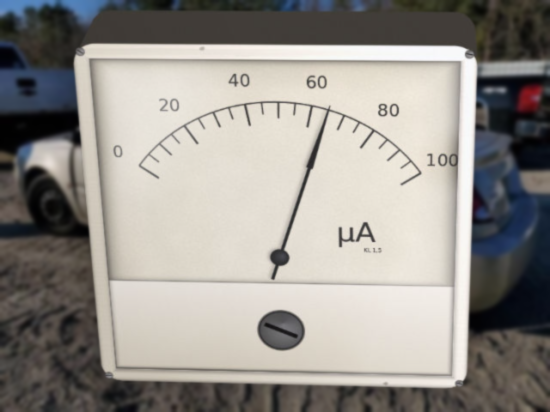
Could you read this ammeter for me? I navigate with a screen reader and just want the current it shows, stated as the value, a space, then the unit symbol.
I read 65 µA
